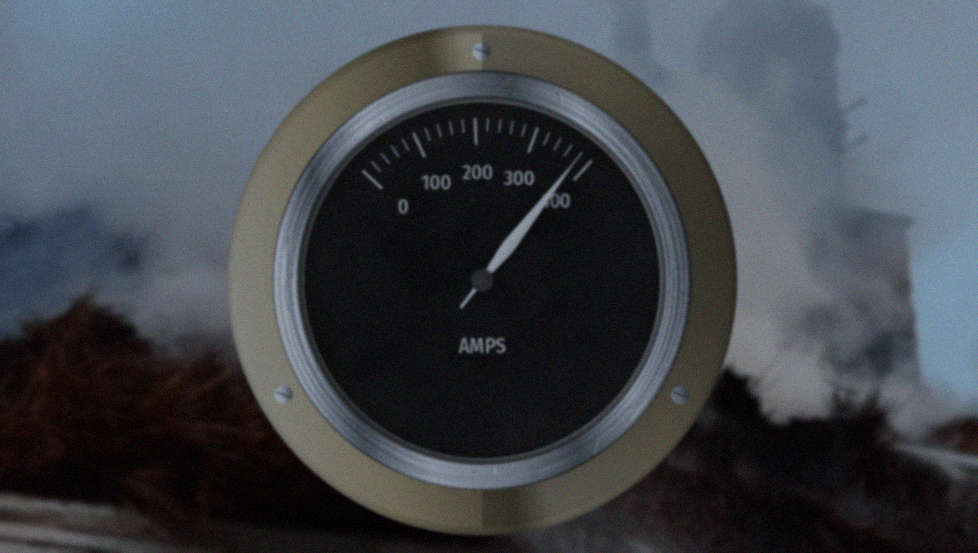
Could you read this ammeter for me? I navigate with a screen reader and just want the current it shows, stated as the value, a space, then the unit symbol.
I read 380 A
